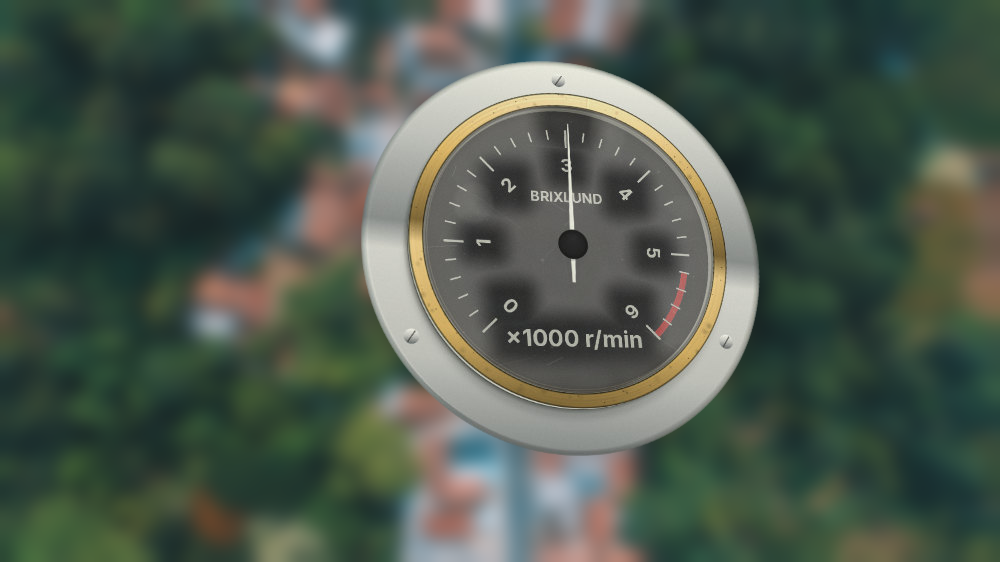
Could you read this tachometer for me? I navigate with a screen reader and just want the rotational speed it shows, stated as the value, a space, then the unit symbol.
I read 3000 rpm
